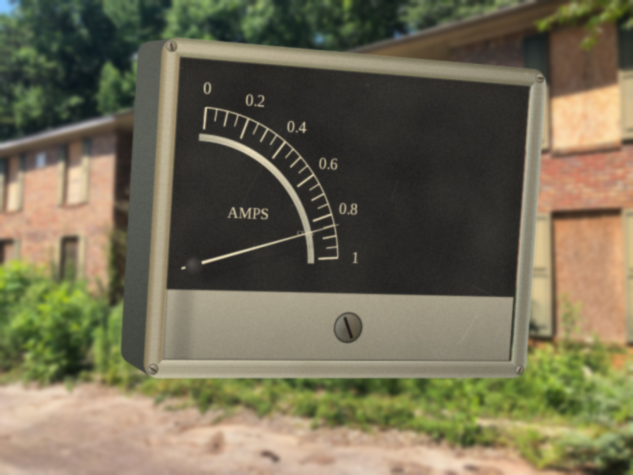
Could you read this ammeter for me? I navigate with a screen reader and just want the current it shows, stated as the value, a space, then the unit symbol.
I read 0.85 A
